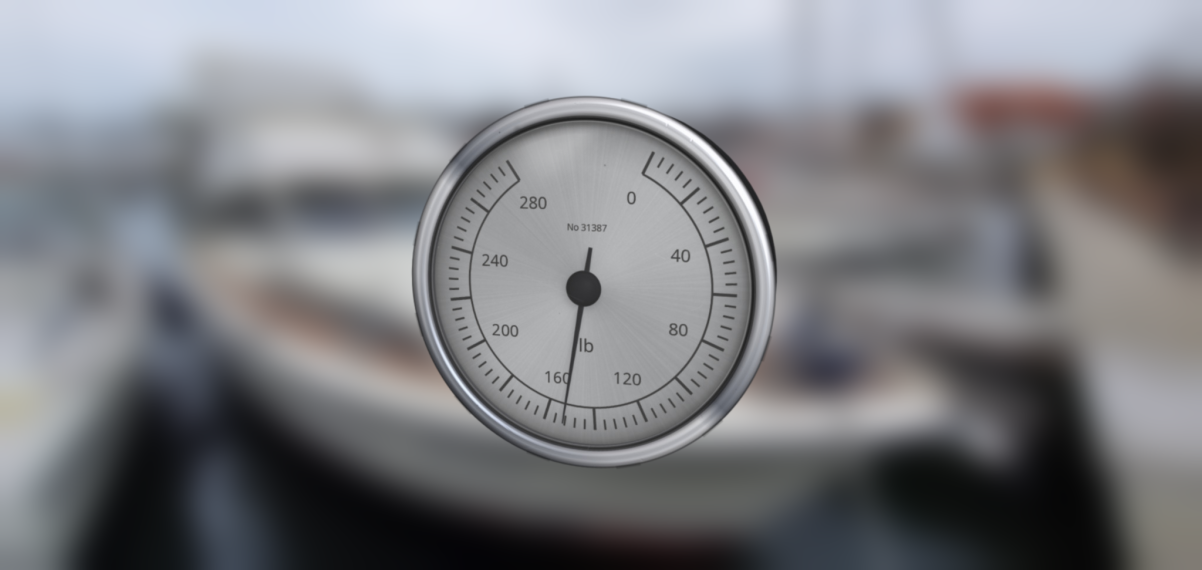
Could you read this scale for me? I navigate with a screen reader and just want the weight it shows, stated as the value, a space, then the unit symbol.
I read 152 lb
